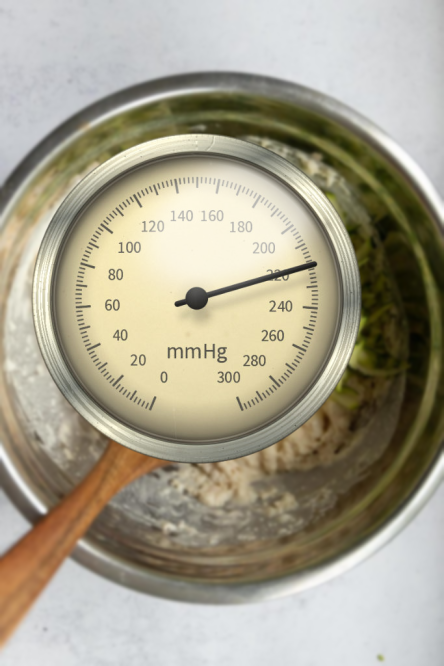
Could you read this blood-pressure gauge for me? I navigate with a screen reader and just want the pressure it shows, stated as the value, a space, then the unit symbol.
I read 220 mmHg
